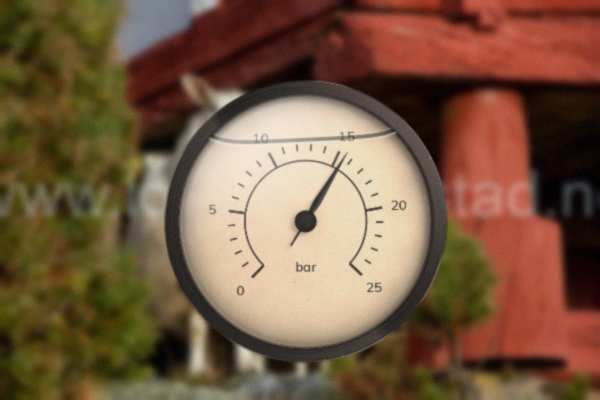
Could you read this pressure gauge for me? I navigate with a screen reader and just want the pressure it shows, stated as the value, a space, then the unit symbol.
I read 15.5 bar
